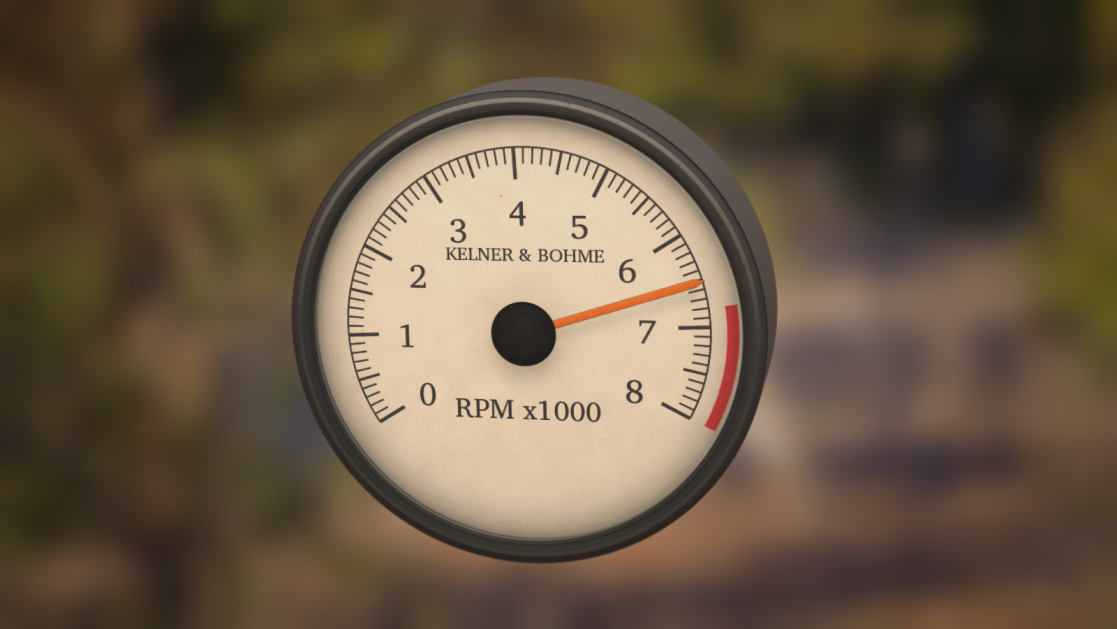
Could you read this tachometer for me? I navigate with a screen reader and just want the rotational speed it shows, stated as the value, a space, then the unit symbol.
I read 6500 rpm
